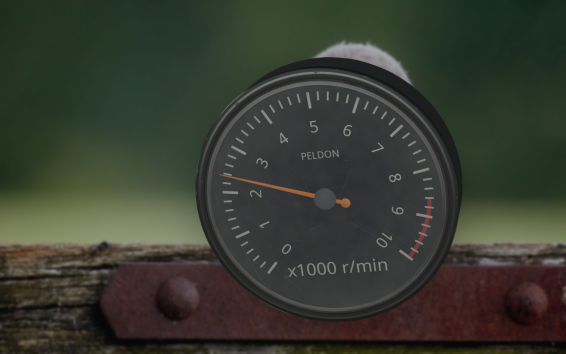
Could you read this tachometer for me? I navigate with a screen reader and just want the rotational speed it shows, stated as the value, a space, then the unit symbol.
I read 2400 rpm
